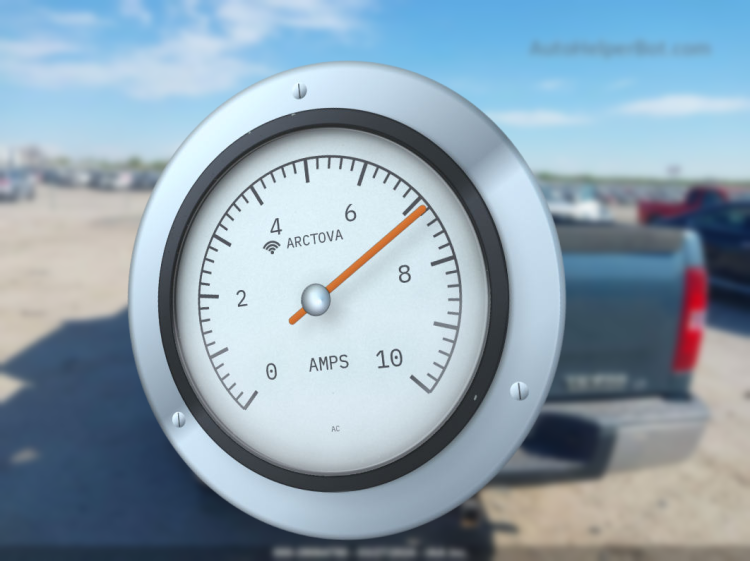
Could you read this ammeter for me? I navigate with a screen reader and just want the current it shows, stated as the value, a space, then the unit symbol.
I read 7.2 A
